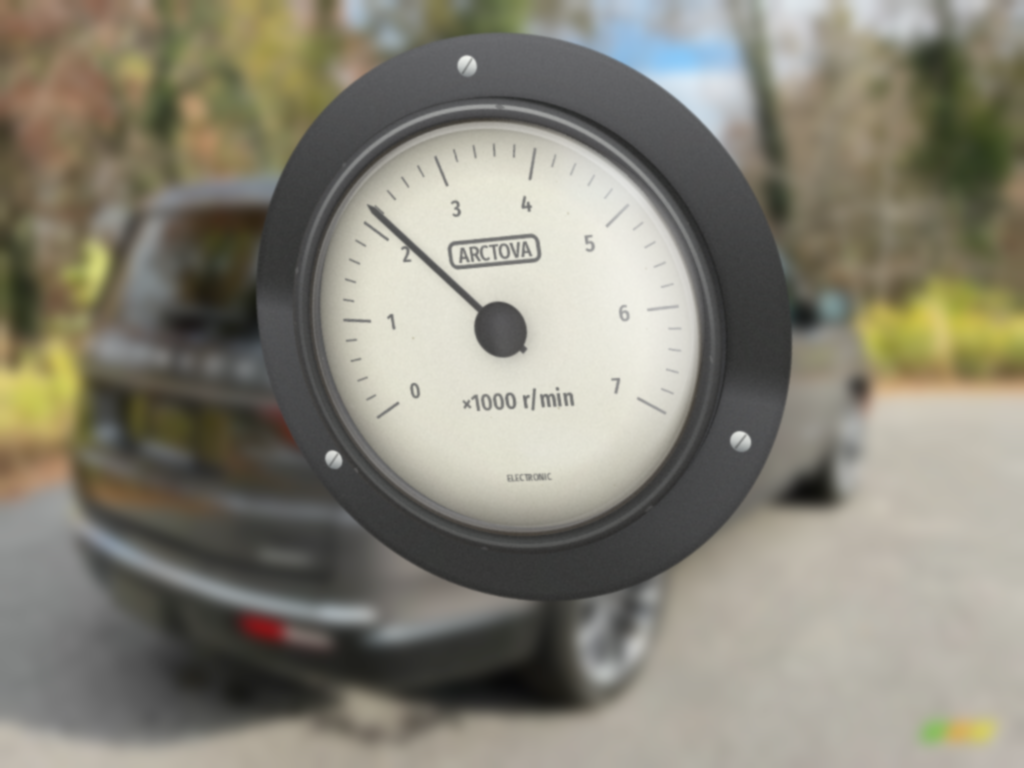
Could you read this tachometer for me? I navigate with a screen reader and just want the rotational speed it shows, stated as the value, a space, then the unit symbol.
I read 2200 rpm
